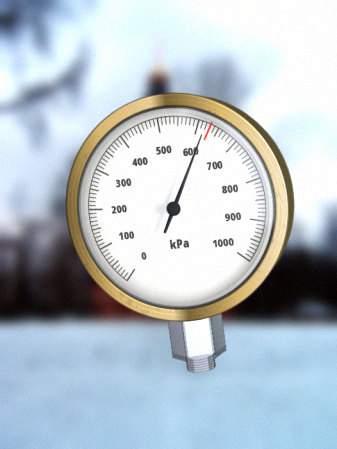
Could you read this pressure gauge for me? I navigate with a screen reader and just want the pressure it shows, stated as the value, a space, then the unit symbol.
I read 620 kPa
